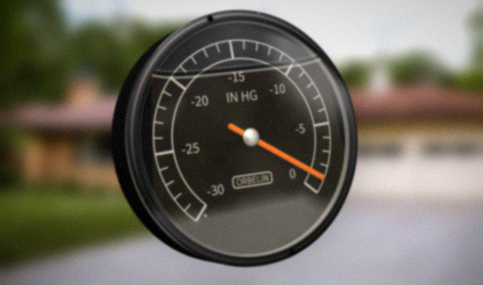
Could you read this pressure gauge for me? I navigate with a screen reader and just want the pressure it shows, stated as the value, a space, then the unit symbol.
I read -1 inHg
